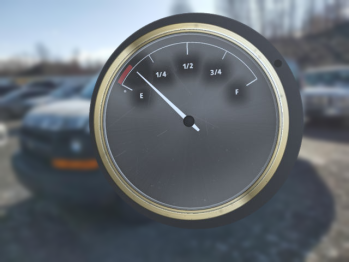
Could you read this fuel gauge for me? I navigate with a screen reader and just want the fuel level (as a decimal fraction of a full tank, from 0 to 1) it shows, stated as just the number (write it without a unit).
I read 0.125
